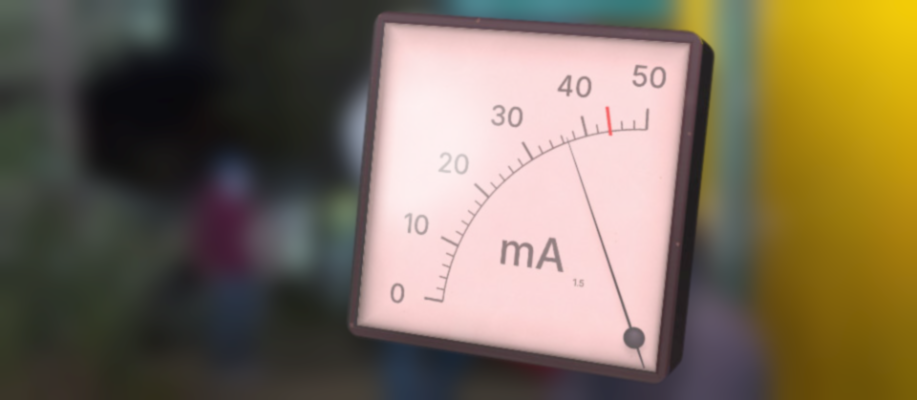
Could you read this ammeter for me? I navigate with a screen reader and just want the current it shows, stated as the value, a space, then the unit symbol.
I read 37 mA
